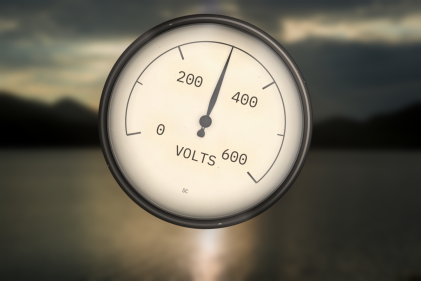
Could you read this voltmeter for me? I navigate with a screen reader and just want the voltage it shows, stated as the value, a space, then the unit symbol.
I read 300 V
